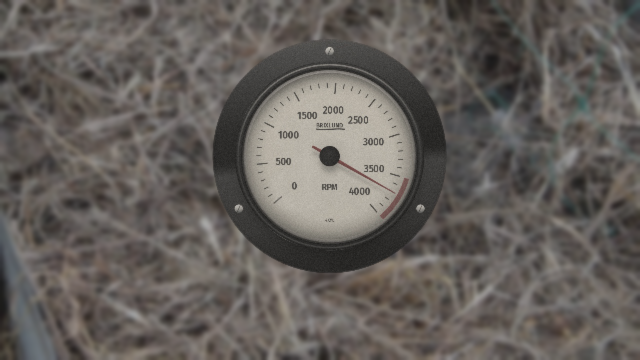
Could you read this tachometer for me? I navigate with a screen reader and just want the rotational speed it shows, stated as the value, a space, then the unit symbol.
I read 3700 rpm
